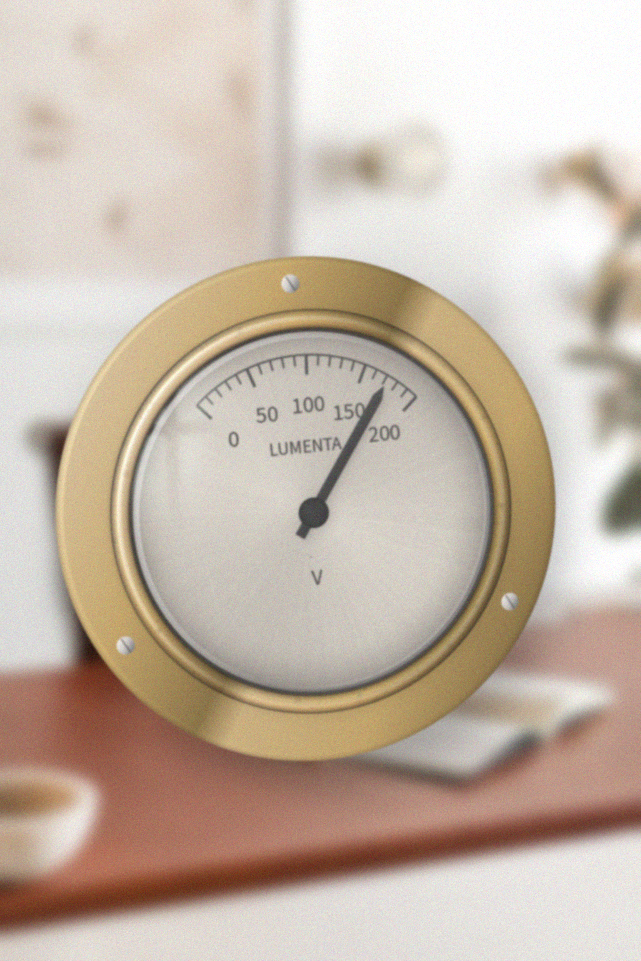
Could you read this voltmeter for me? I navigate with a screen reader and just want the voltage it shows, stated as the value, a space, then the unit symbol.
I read 170 V
